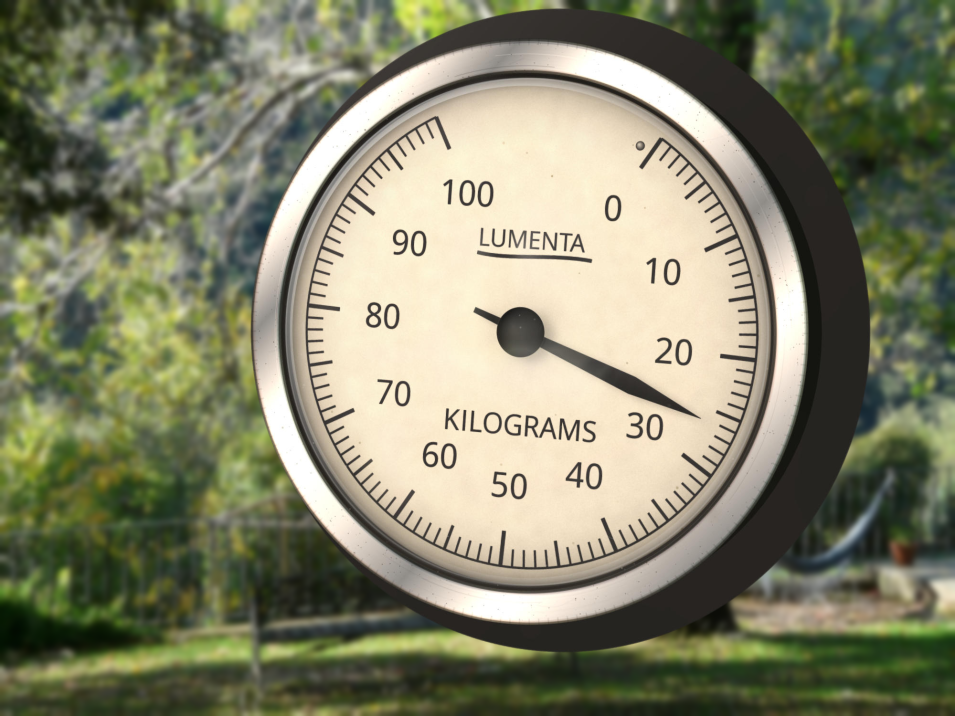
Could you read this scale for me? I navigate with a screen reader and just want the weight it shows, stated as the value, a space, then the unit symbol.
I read 26 kg
